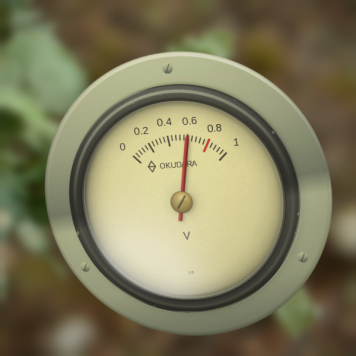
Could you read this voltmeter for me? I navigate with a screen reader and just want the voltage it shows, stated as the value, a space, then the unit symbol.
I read 0.6 V
